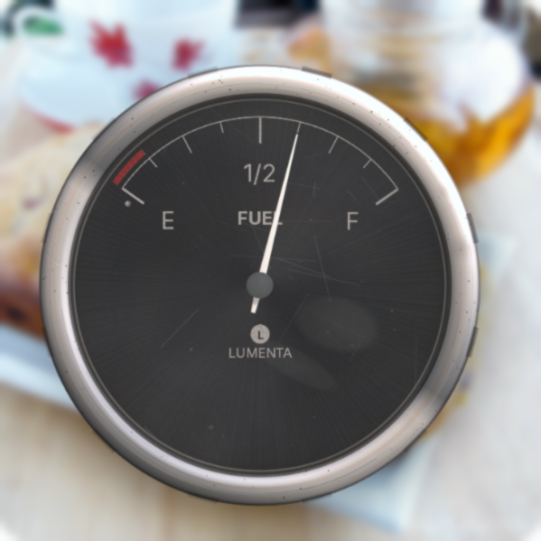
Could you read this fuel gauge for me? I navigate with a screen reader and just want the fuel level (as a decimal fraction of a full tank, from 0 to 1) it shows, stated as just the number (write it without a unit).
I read 0.625
